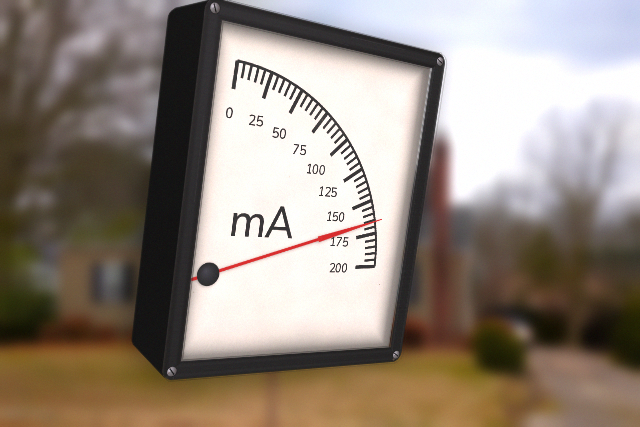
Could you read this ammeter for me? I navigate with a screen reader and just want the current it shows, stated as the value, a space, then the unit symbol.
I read 165 mA
